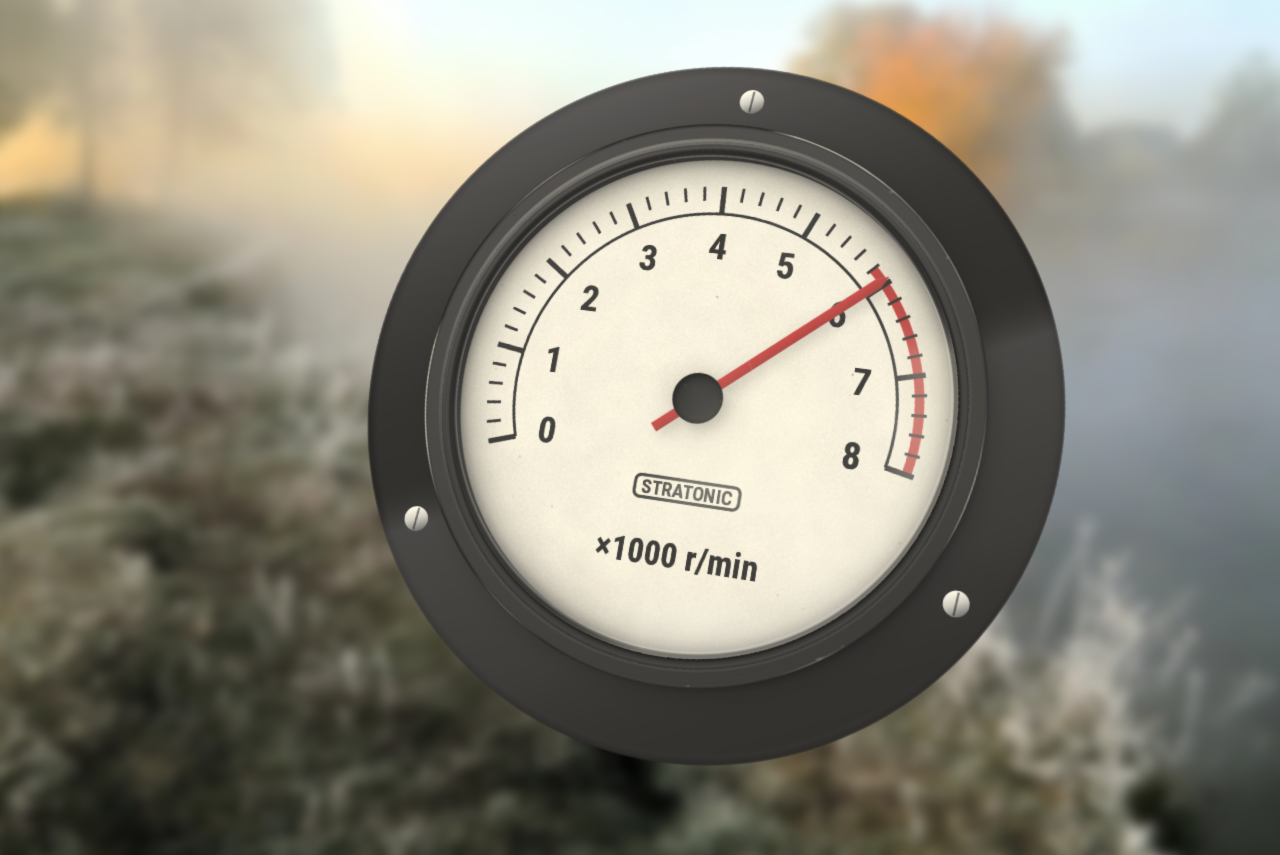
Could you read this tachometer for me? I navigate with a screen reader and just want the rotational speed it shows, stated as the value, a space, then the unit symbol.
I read 6000 rpm
